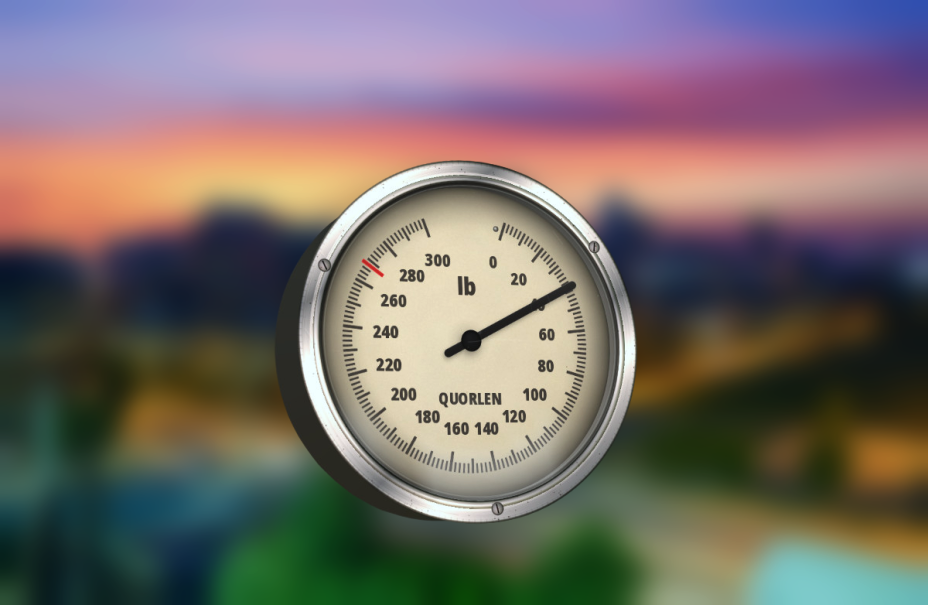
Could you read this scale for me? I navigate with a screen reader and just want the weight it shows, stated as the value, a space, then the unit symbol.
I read 40 lb
